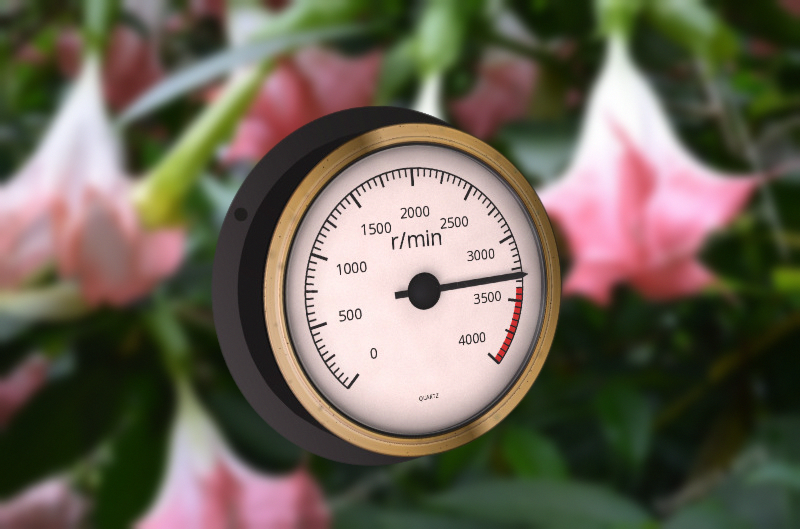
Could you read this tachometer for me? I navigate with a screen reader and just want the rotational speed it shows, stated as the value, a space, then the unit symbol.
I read 3300 rpm
